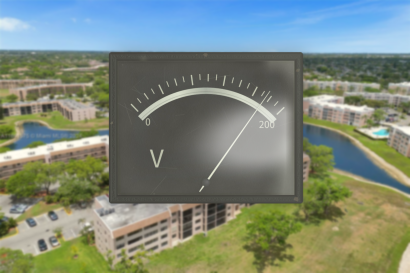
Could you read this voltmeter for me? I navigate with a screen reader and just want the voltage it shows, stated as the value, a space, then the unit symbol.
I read 175 V
